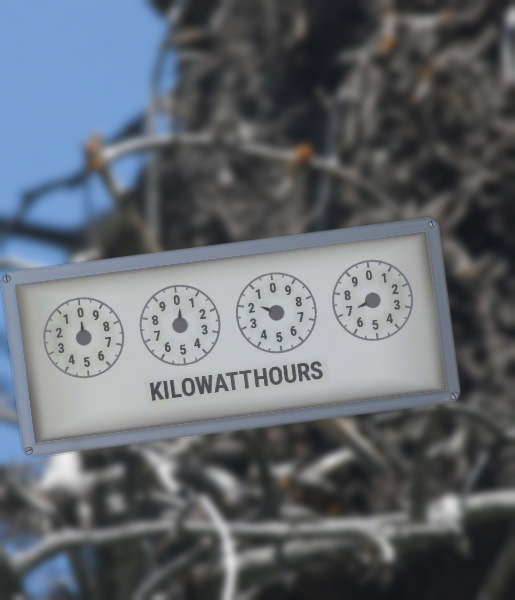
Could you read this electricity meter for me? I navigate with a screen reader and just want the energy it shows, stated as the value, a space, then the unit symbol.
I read 17 kWh
